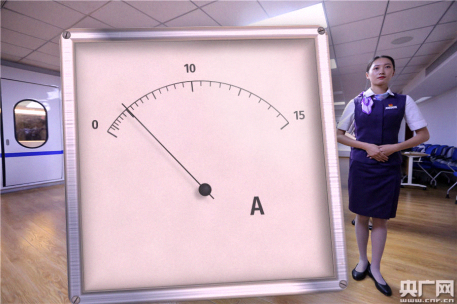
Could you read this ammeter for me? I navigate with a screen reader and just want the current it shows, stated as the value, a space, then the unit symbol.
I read 5 A
